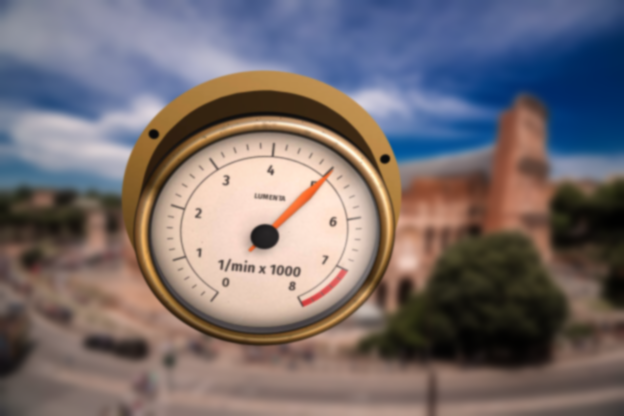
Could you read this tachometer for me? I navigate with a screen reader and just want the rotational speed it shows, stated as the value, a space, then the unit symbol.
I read 5000 rpm
